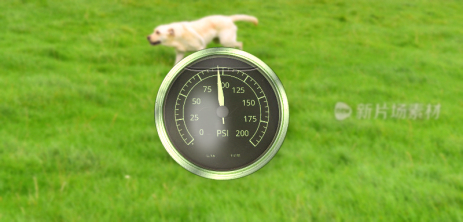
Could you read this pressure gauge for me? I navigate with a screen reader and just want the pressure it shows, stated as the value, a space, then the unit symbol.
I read 95 psi
